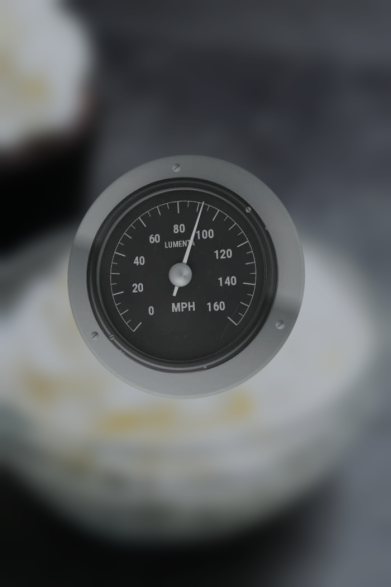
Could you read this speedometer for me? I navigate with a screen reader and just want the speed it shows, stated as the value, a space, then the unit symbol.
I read 92.5 mph
